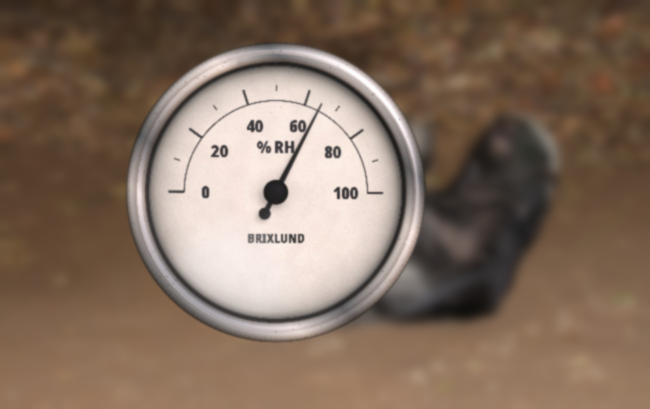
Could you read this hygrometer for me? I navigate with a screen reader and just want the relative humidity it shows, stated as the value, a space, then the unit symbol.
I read 65 %
